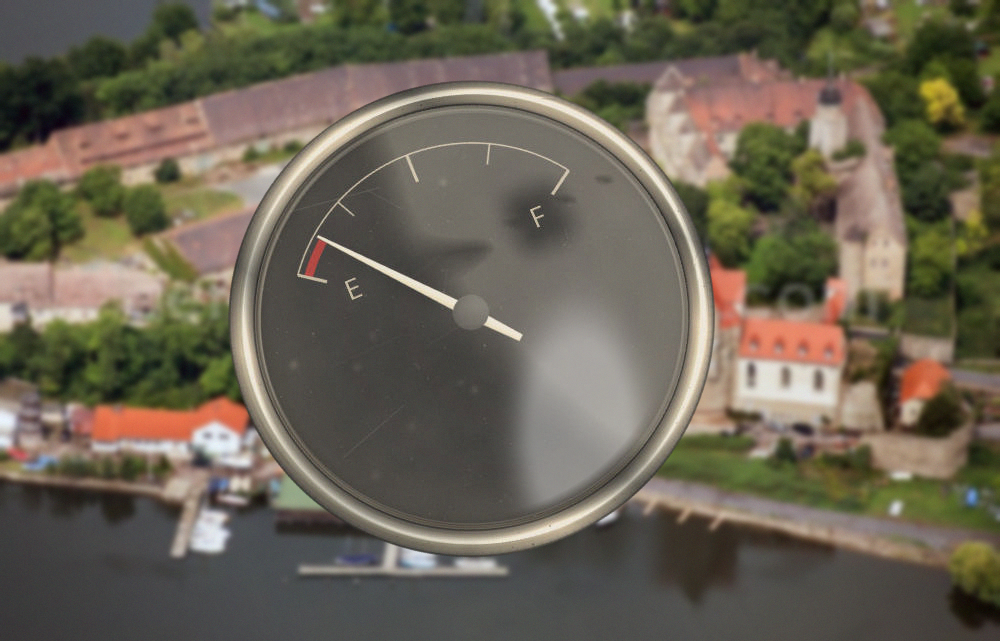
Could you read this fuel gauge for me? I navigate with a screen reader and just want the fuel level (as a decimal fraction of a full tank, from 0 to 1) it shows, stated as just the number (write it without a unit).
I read 0.125
